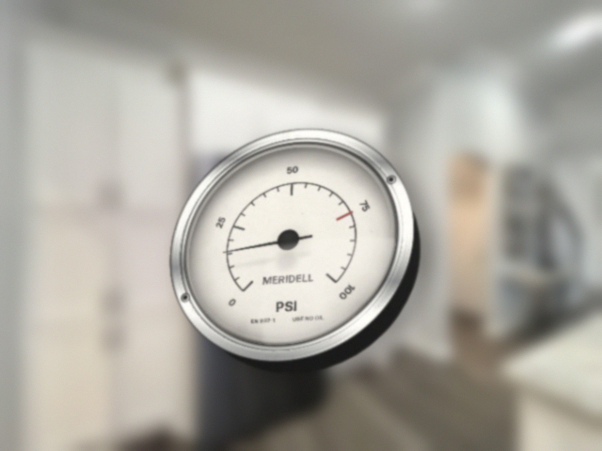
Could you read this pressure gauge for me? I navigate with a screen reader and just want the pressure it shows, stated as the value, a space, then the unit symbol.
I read 15 psi
